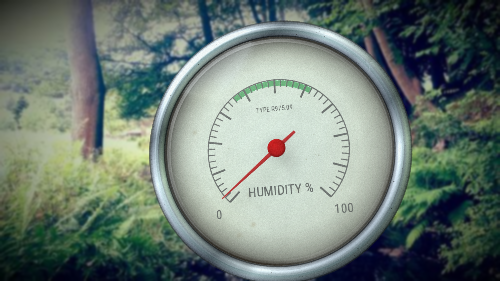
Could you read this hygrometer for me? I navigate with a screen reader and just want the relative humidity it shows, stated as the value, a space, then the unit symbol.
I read 2 %
